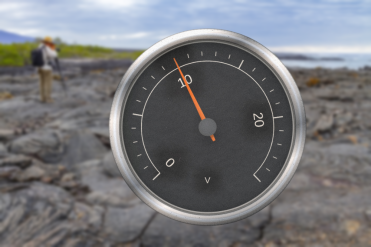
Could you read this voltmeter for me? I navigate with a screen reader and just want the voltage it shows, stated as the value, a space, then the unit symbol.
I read 10 V
